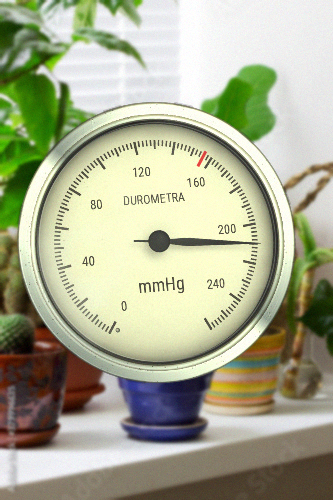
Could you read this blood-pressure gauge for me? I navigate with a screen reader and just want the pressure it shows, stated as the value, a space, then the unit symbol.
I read 210 mmHg
